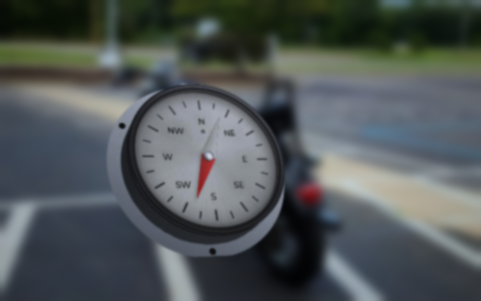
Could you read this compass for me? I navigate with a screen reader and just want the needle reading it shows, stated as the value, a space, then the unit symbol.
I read 202.5 °
